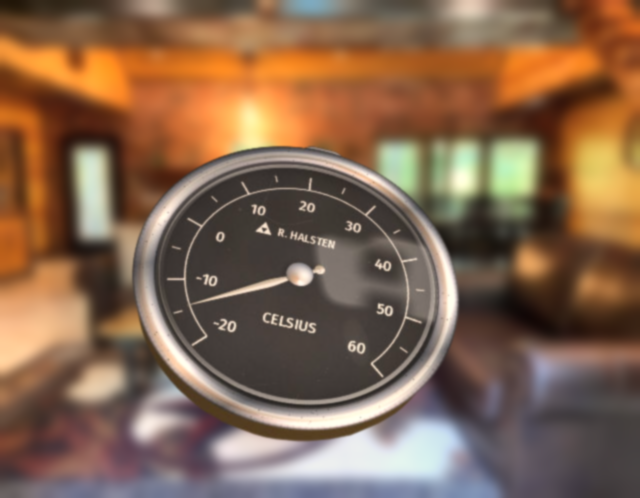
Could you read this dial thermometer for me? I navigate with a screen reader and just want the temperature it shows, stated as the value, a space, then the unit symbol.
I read -15 °C
